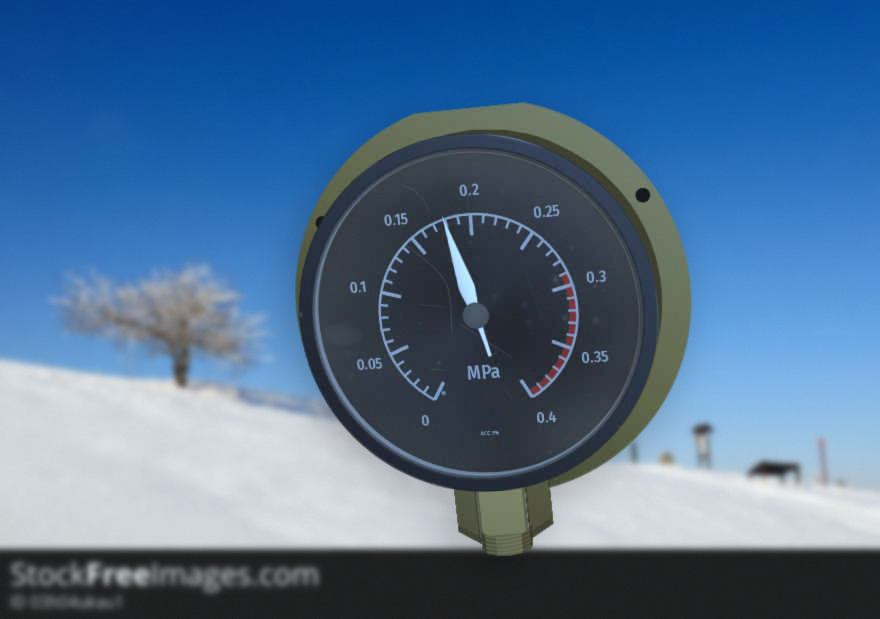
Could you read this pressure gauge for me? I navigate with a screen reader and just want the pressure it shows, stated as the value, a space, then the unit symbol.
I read 0.18 MPa
